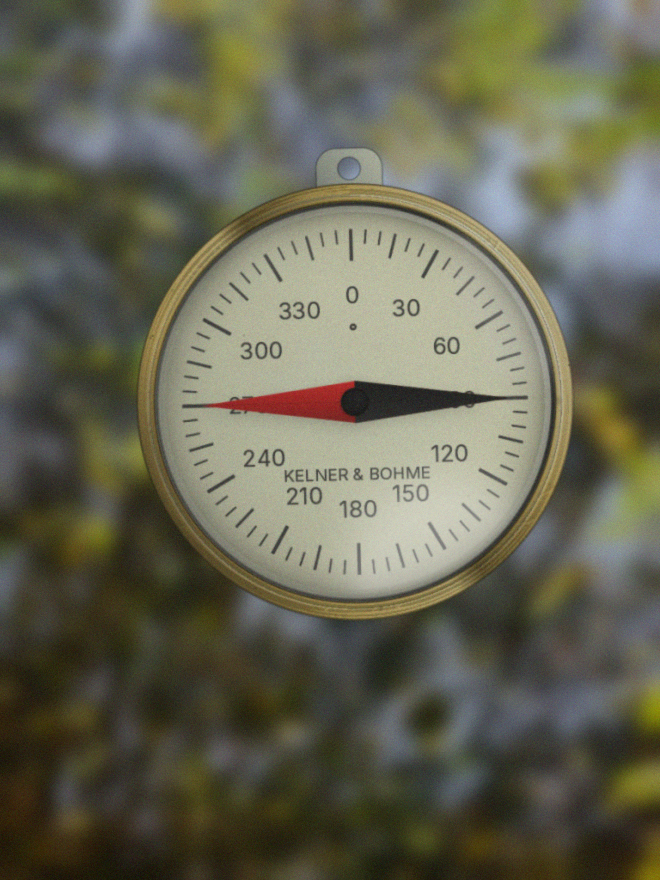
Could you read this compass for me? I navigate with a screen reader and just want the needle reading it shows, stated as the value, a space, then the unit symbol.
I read 270 °
